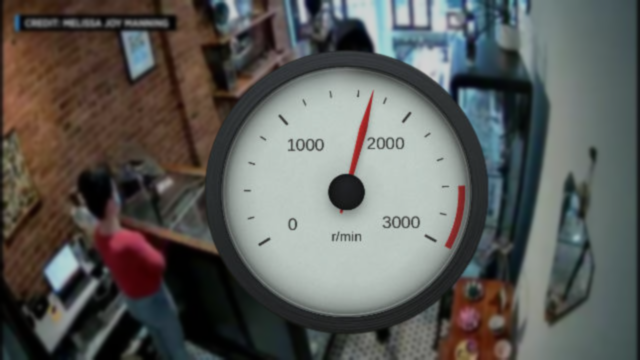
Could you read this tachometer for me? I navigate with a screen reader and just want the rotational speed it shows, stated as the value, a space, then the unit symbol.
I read 1700 rpm
